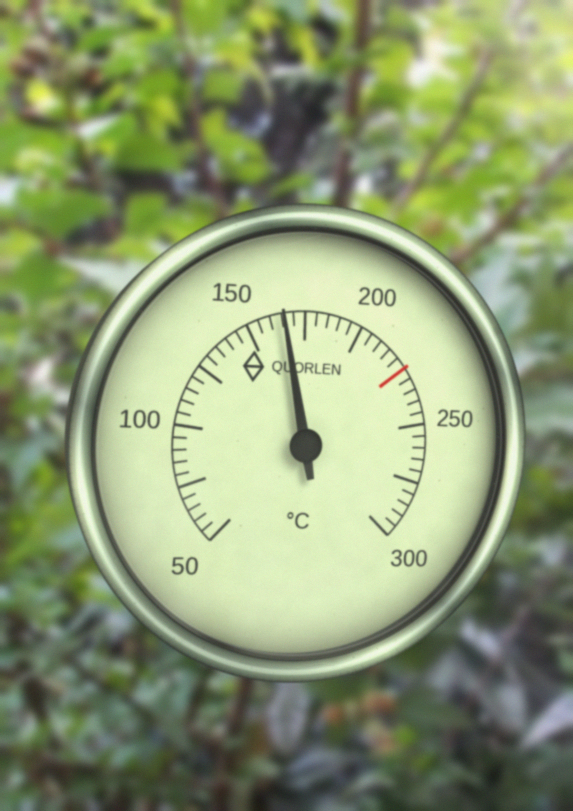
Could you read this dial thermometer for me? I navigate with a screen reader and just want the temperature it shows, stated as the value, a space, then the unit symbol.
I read 165 °C
